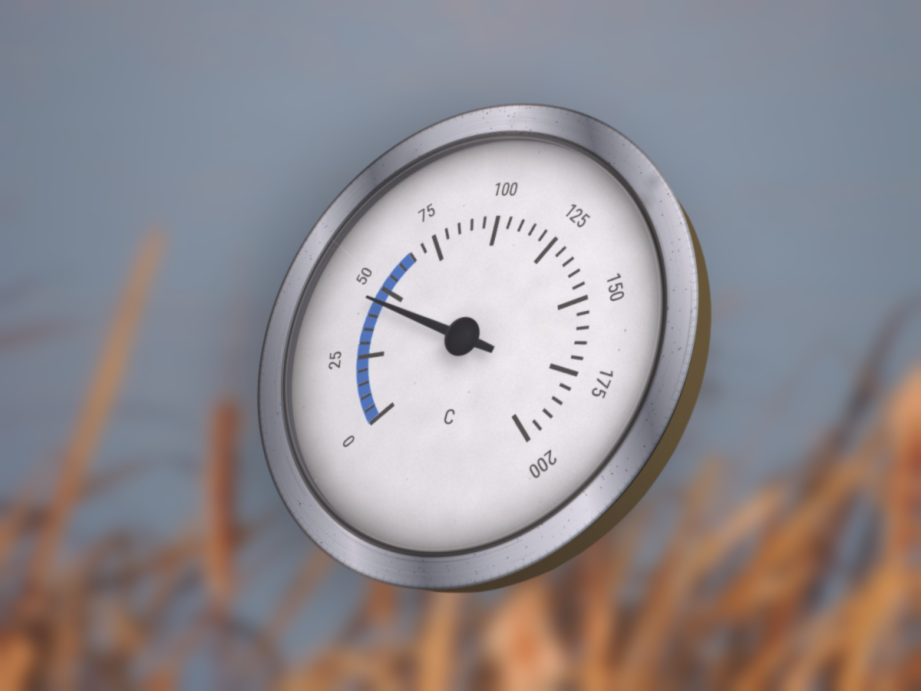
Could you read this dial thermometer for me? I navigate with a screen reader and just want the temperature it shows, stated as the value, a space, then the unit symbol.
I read 45 °C
